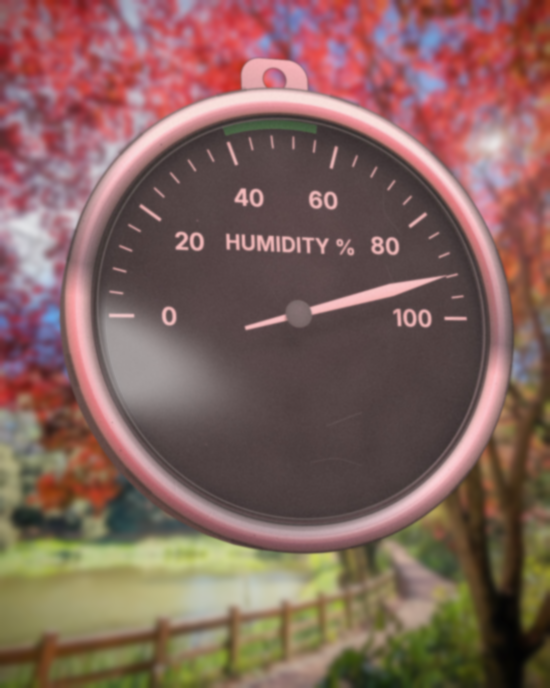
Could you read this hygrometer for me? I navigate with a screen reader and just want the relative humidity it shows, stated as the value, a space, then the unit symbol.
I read 92 %
